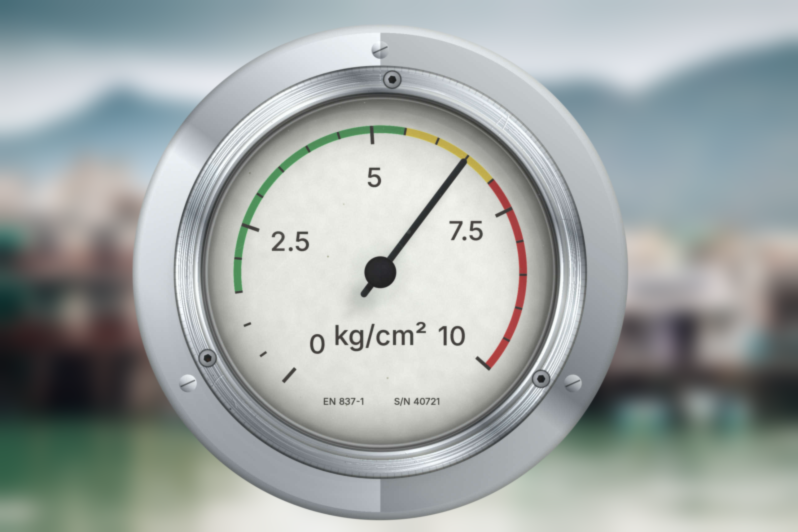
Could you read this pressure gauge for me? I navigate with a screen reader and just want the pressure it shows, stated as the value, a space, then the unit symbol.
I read 6.5 kg/cm²
